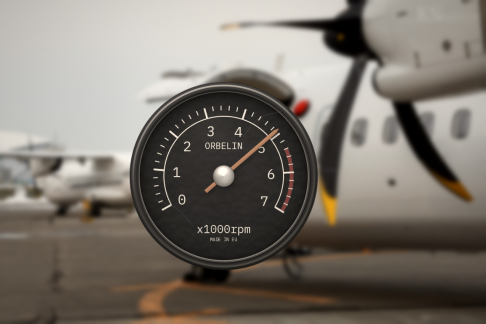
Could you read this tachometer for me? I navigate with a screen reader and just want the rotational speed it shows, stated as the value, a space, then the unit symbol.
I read 4900 rpm
